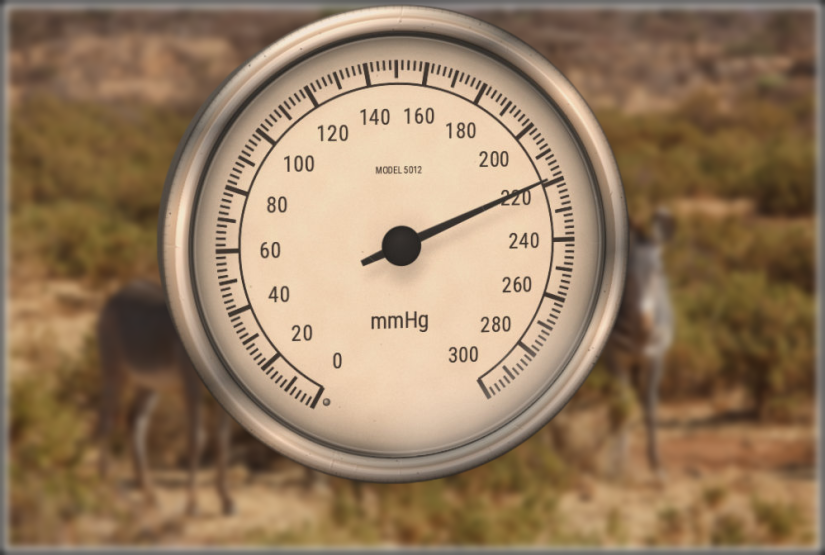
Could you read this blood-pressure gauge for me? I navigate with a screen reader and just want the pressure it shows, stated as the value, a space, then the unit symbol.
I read 218 mmHg
